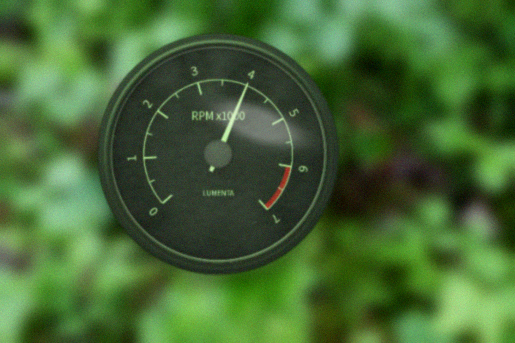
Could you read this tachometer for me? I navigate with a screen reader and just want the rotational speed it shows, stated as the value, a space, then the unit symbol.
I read 4000 rpm
